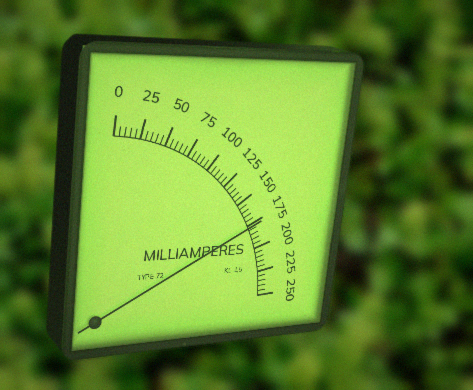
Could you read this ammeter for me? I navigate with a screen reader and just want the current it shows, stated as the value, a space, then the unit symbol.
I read 175 mA
